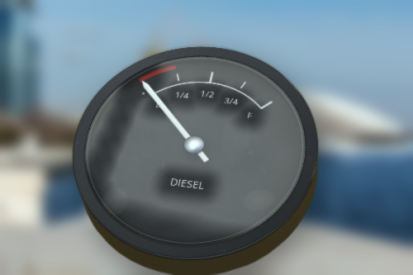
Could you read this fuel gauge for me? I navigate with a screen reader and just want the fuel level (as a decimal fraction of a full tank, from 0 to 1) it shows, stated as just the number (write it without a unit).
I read 0
